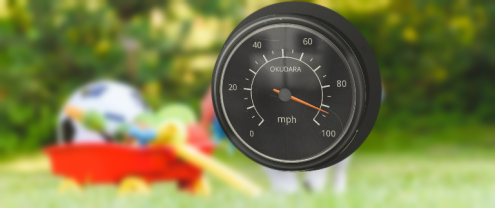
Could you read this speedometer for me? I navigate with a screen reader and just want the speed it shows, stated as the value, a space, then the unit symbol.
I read 92.5 mph
